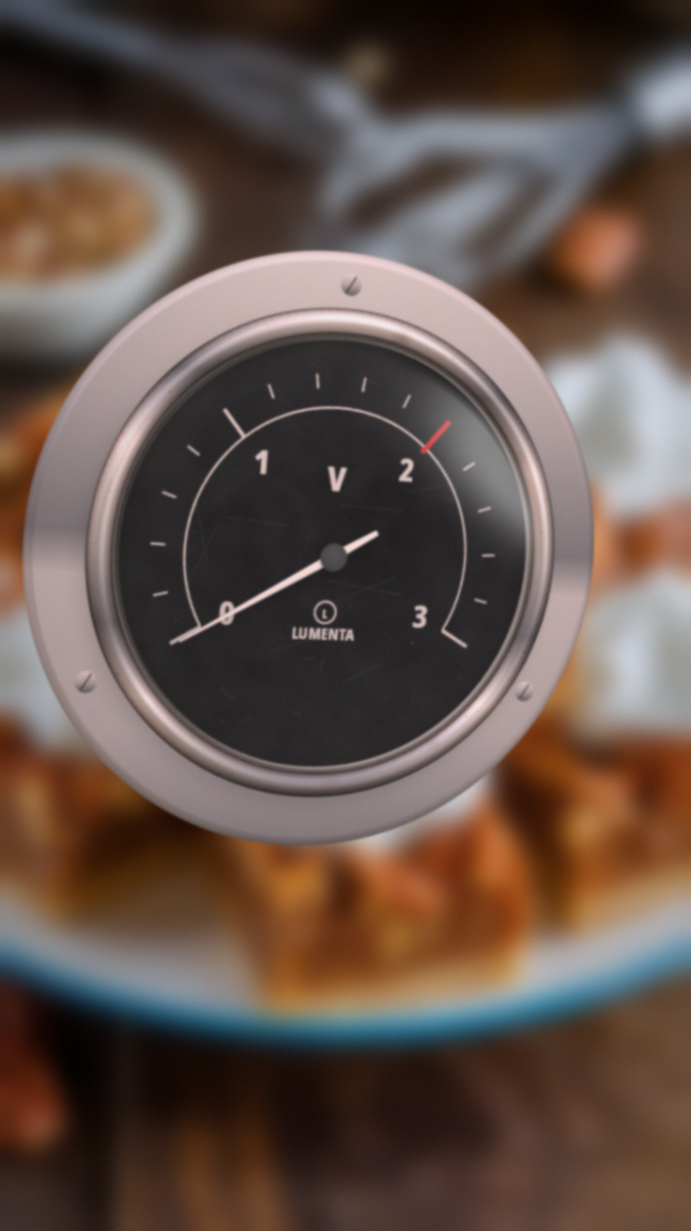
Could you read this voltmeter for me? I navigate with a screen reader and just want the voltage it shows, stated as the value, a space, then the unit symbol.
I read 0 V
